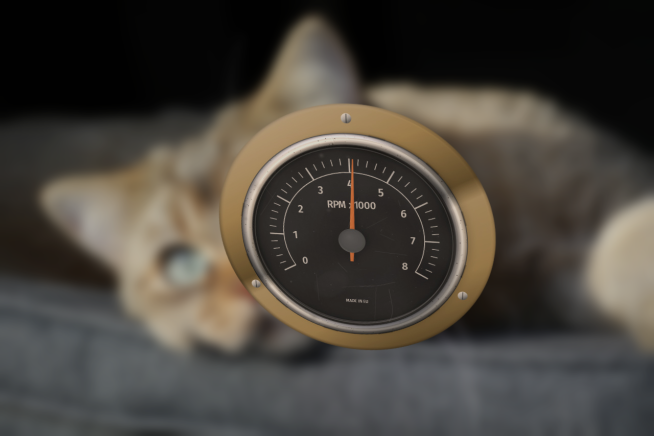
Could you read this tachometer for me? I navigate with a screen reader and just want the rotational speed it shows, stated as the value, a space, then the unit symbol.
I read 4100 rpm
